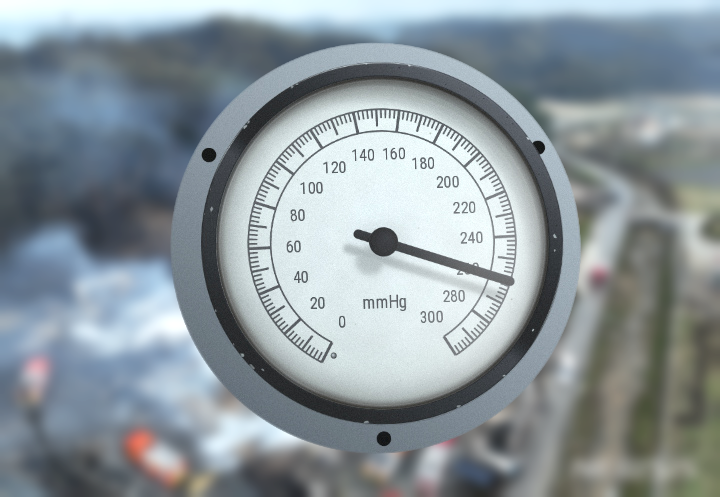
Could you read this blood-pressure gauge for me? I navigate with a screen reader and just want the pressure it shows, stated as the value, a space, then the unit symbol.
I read 260 mmHg
